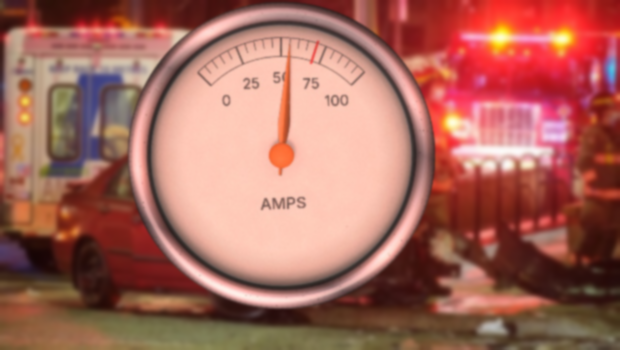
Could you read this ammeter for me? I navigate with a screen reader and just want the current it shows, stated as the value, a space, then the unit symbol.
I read 55 A
